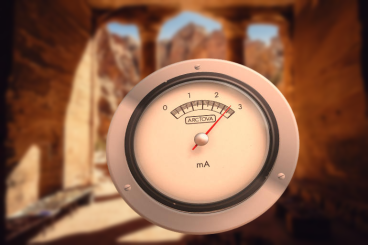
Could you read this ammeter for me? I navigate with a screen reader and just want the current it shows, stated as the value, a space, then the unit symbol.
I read 2.75 mA
